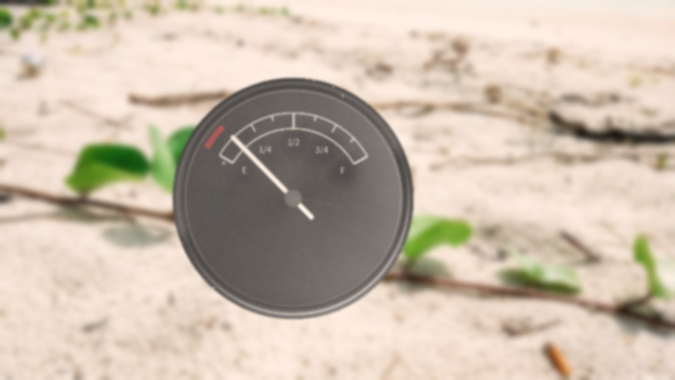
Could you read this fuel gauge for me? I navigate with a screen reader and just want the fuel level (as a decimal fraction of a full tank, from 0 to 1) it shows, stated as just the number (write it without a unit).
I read 0.125
